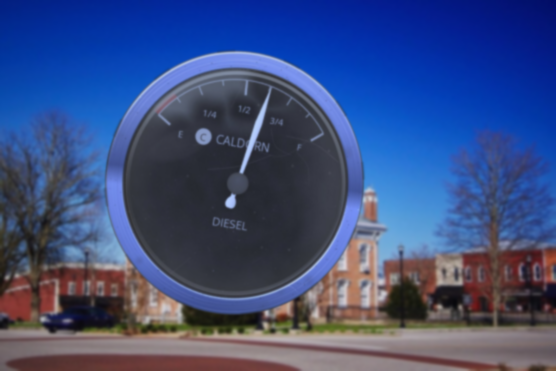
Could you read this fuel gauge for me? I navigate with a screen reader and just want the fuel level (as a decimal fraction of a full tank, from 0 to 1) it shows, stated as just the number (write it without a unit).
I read 0.625
